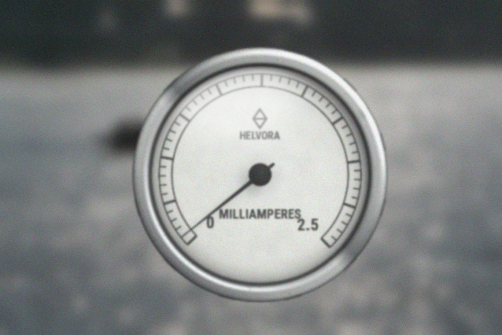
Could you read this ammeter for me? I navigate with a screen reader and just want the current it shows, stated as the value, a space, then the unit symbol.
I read 0.05 mA
